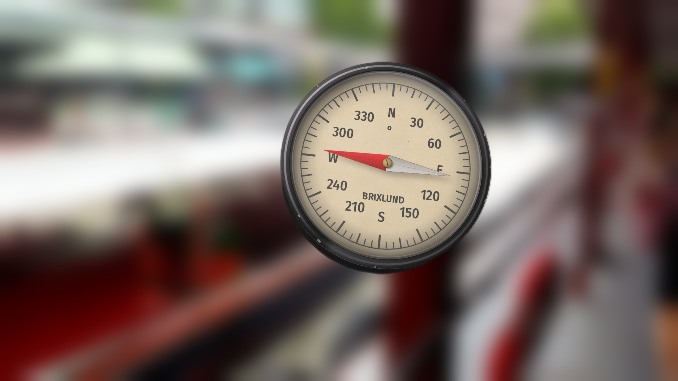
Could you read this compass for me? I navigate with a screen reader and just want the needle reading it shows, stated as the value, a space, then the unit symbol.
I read 275 °
